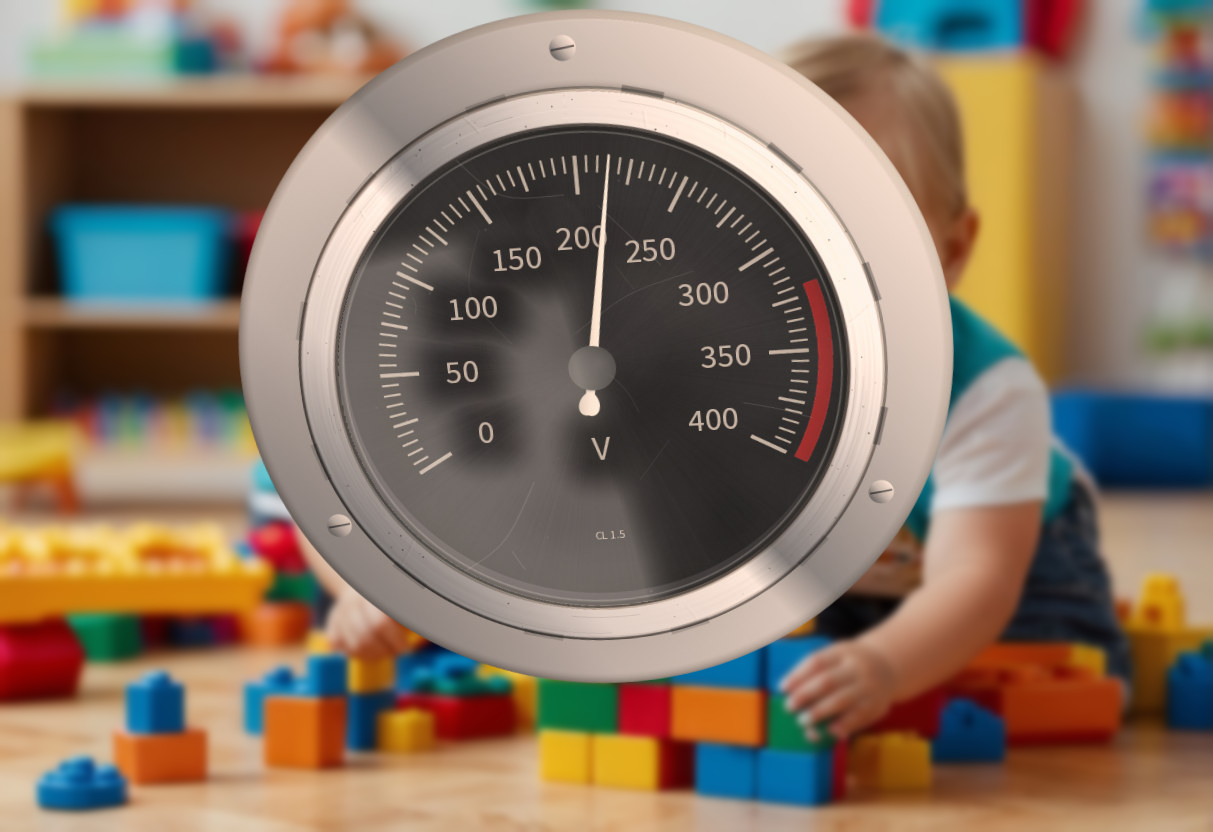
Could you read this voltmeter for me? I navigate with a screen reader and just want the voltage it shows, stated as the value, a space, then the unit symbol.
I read 215 V
